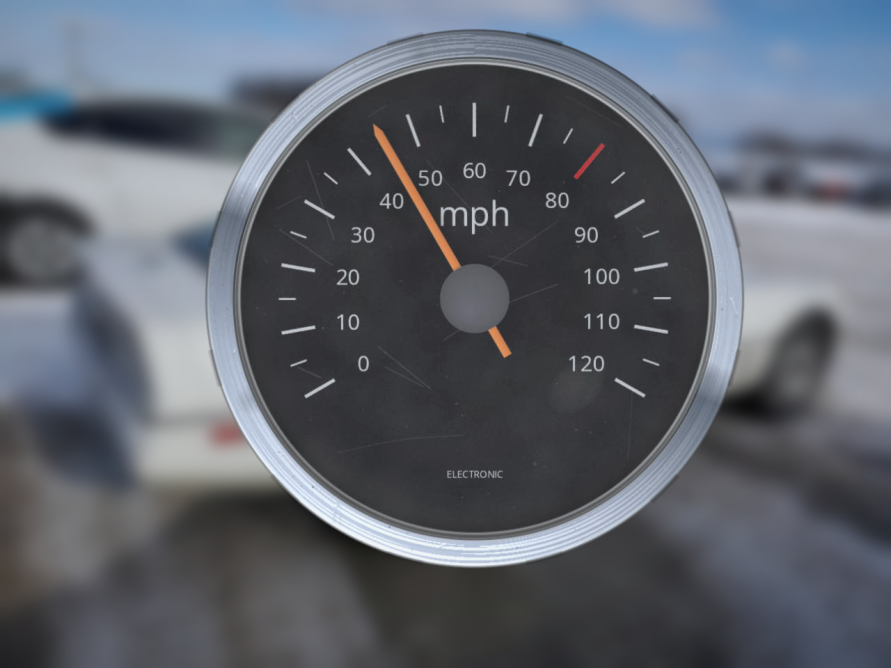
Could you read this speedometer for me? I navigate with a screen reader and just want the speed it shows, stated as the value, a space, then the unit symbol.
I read 45 mph
